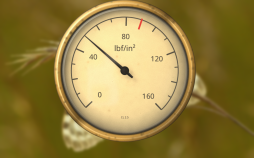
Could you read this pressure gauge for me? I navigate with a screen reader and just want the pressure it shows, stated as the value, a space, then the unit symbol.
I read 50 psi
